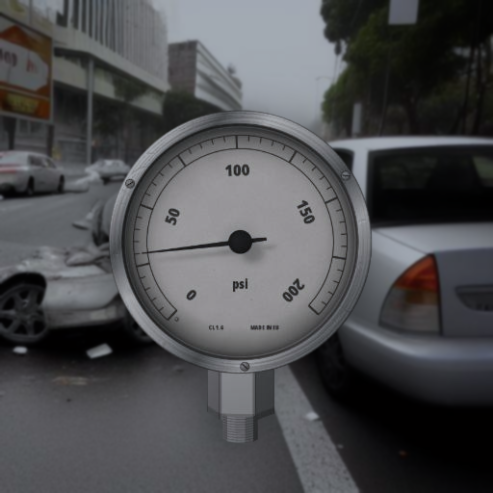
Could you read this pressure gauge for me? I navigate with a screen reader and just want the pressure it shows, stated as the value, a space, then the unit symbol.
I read 30 psi
